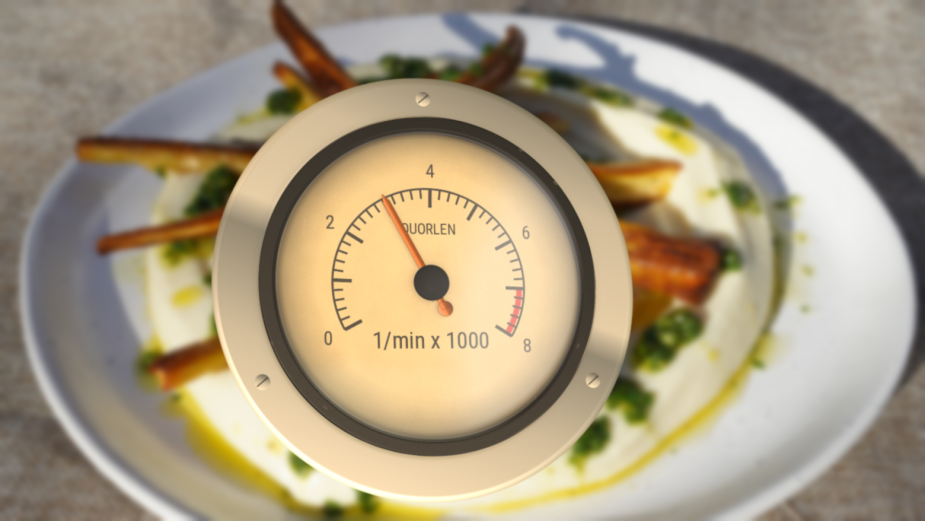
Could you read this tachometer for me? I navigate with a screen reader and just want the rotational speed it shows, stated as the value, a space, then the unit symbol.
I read 3000 rpm
